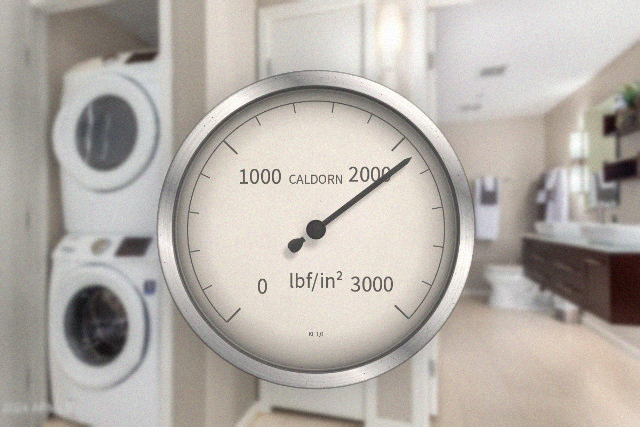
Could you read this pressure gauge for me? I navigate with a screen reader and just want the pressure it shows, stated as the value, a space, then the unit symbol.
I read 2100 psi
